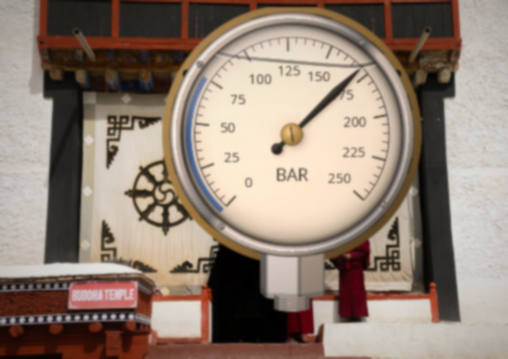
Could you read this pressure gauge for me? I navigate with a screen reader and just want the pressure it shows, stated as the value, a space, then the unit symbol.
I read 170 bar
